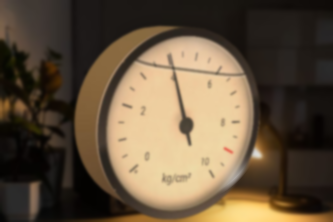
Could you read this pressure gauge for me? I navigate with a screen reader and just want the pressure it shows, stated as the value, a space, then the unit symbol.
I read 4 kg/cm²
